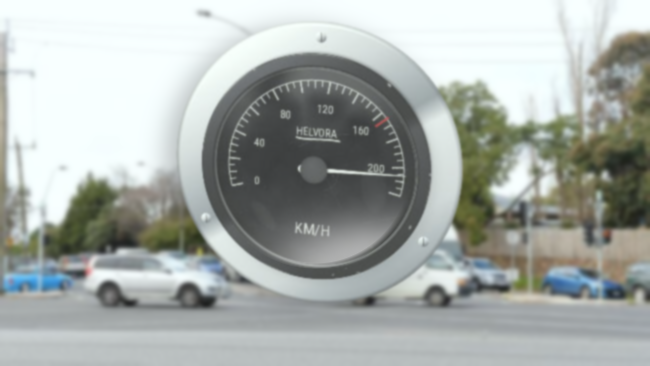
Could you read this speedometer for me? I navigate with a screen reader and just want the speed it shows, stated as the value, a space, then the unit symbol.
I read 205 km/h
